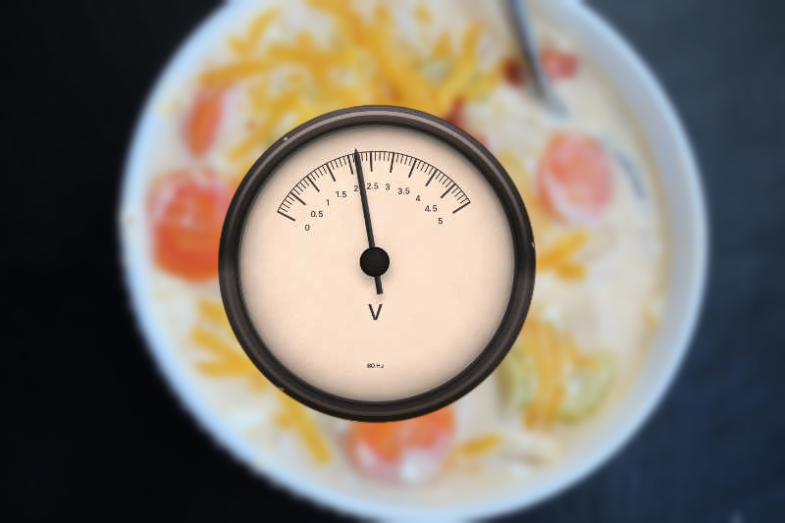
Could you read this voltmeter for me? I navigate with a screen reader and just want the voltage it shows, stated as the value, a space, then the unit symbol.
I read 2.2 V
